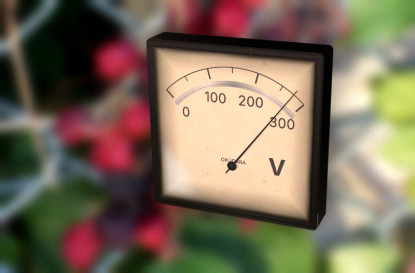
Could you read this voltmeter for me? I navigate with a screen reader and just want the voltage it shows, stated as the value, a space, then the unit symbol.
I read 275 V
